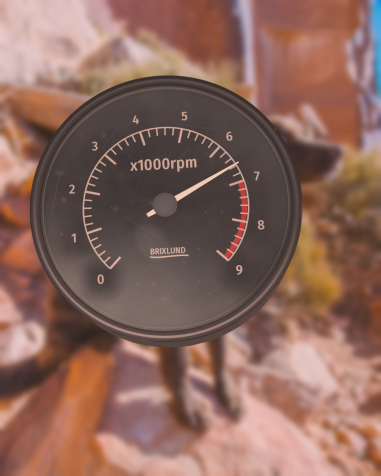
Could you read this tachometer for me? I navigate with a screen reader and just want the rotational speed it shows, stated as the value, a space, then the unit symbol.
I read 6600 rpm
